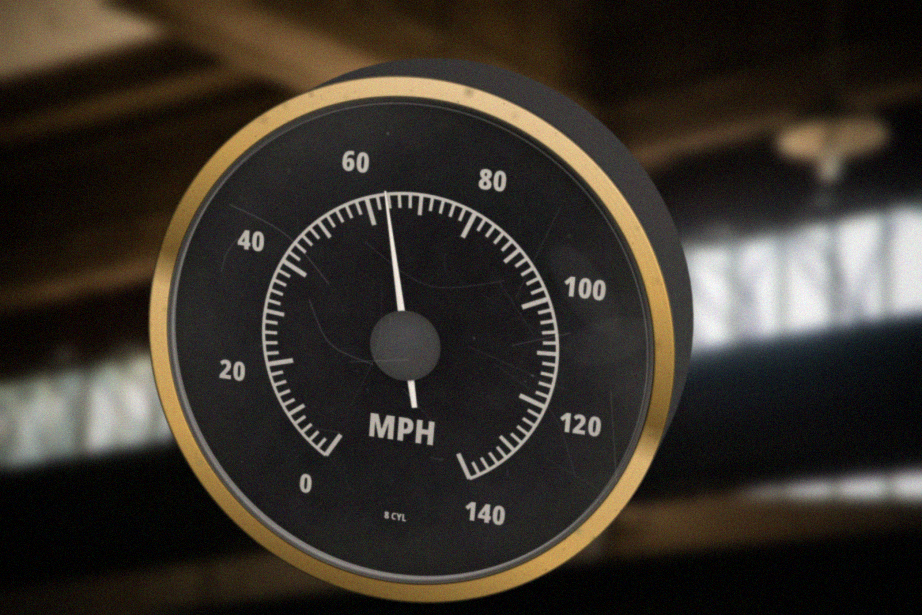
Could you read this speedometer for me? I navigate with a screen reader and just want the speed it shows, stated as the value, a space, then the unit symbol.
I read 64 mph
